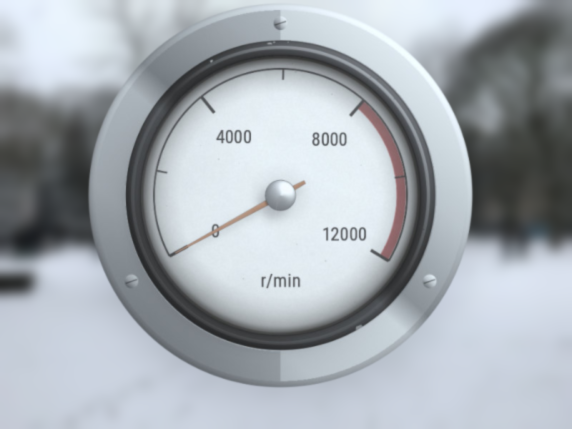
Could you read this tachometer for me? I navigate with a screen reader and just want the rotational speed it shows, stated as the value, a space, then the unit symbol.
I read 0 rpm
